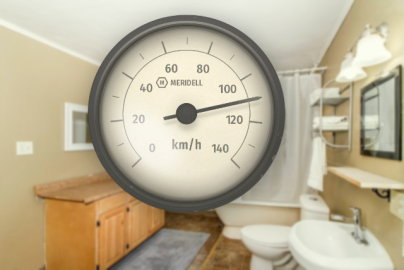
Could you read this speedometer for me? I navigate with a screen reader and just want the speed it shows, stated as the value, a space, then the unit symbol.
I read 110 km/h
